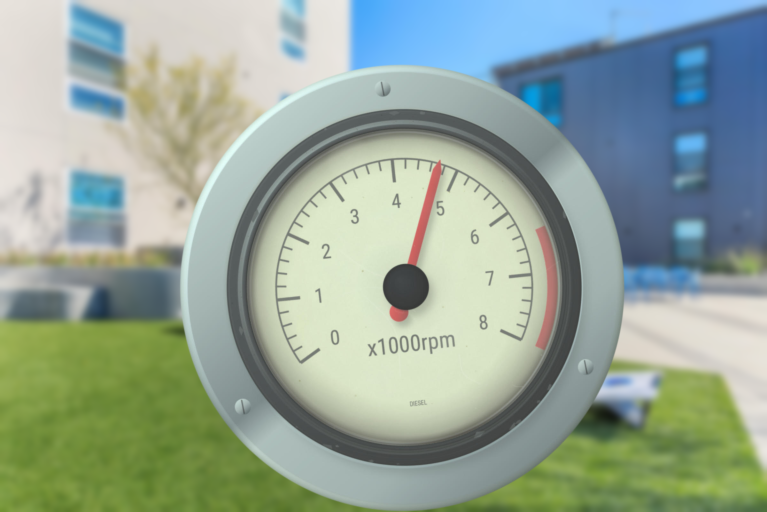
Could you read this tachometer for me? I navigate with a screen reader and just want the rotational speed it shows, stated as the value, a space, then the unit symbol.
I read 4700 rpm
